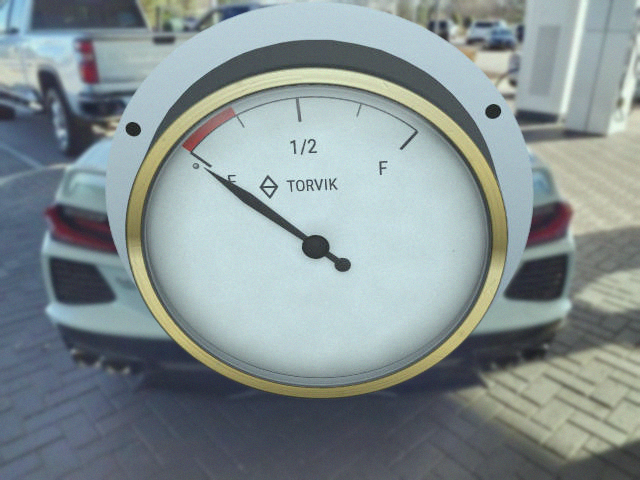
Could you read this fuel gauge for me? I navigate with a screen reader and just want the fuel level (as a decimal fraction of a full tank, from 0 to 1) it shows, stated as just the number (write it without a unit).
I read 0
